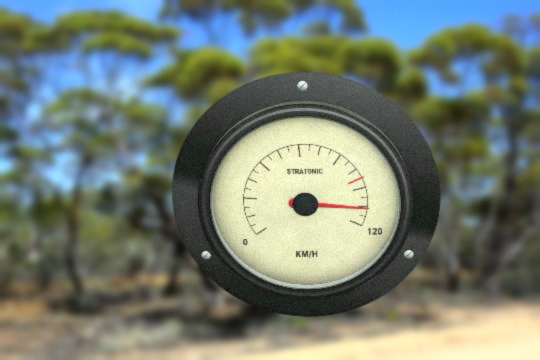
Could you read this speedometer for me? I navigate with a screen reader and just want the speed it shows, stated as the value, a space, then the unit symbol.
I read 110 km/h
